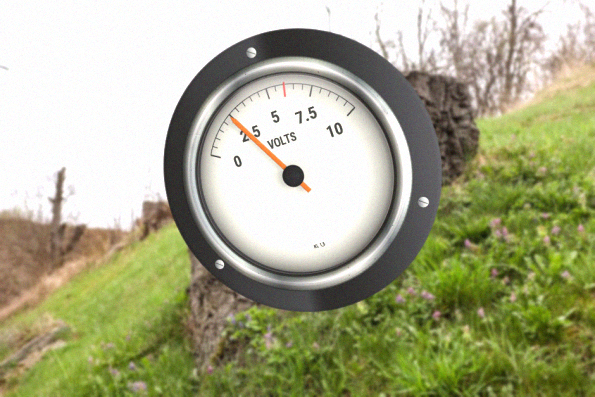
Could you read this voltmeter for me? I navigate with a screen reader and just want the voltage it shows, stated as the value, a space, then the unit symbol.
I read 2.5 V
